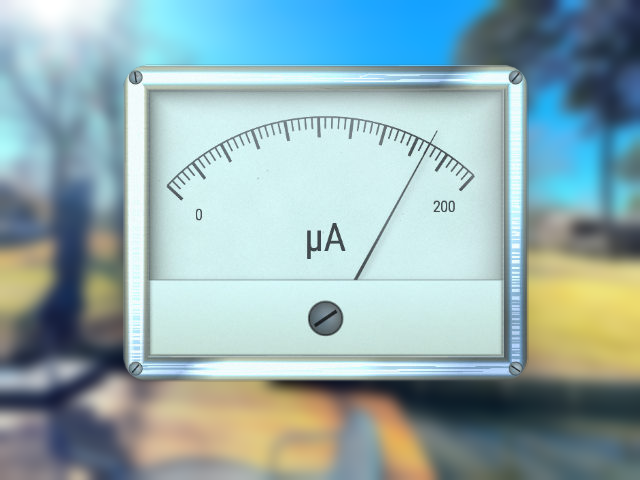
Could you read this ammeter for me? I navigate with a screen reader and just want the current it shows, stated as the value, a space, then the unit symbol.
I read 168 µA
